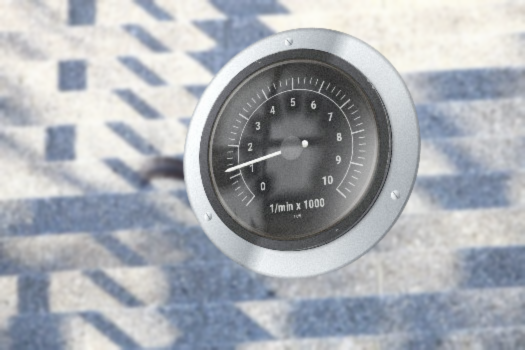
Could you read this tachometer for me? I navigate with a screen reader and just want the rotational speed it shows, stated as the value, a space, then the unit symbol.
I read 1200 rpm
